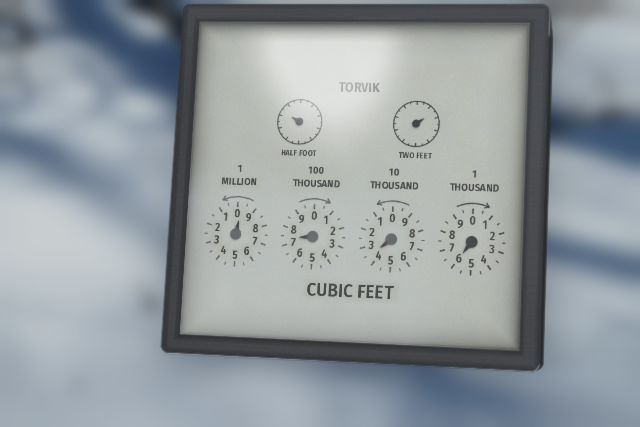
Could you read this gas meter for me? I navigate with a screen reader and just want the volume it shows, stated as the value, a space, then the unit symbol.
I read 973600 ft³
